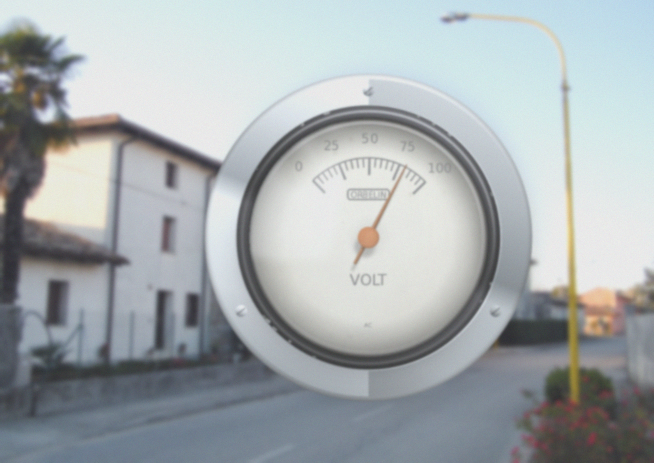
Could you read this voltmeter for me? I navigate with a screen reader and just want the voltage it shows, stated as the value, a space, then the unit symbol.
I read 80 V
